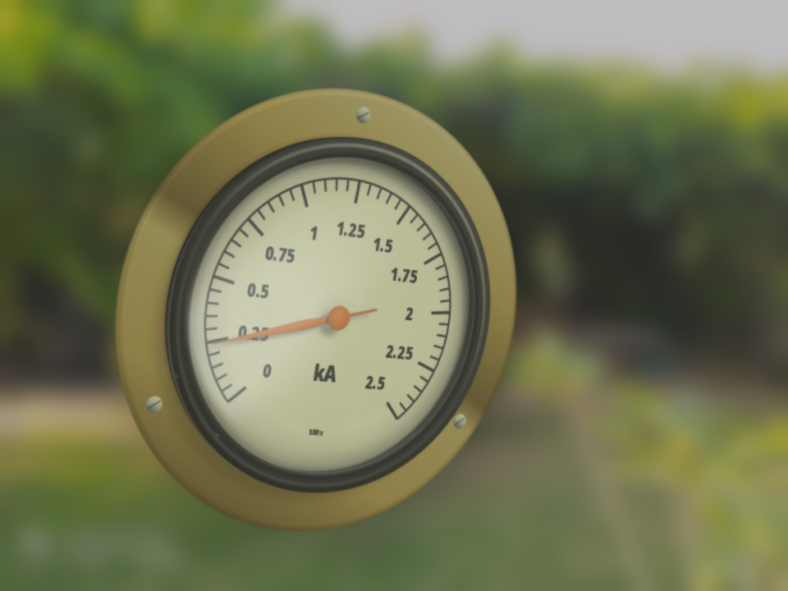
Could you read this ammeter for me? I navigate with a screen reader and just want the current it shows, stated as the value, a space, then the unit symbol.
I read 0.25 kA
